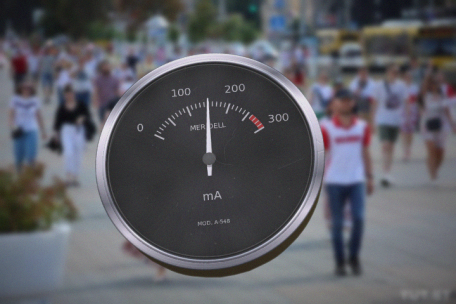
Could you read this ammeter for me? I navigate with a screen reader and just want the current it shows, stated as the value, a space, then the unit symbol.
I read 150 mA
